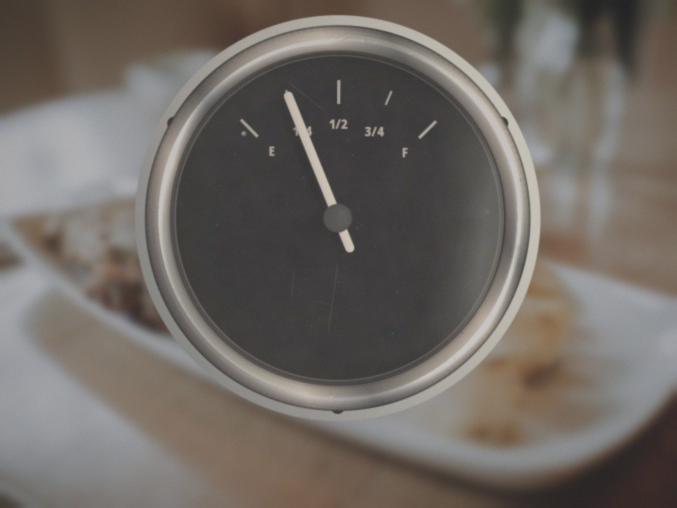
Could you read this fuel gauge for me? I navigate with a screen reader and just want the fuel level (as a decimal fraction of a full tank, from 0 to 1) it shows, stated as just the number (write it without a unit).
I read 0.25
